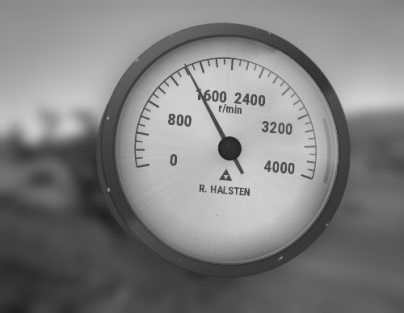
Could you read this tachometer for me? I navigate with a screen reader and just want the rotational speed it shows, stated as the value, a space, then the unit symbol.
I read 1400 rpm
